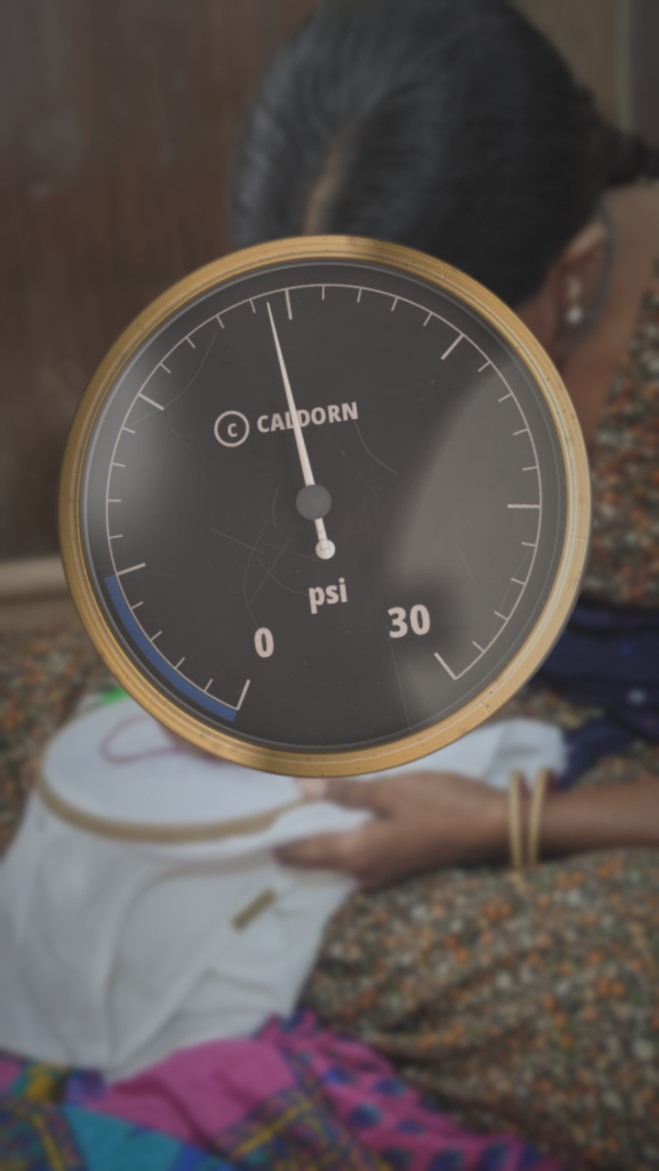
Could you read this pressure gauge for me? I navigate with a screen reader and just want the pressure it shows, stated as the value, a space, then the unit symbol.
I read 14.5 psi
